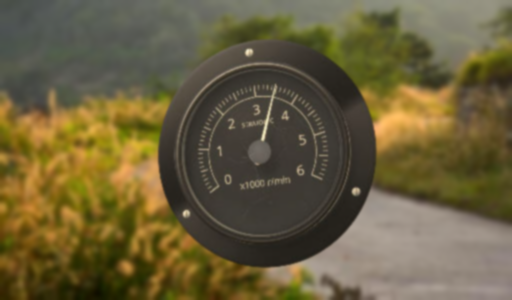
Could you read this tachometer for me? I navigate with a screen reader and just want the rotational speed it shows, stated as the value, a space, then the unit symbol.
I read 3500 rpm
